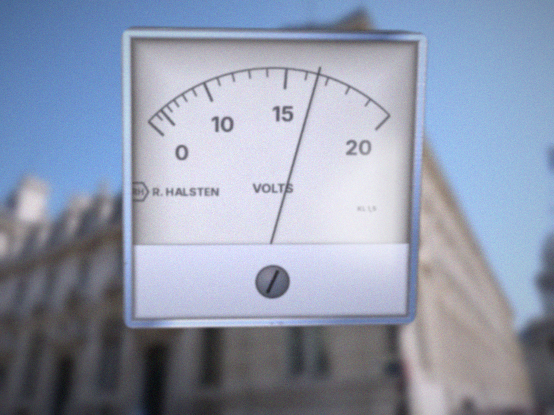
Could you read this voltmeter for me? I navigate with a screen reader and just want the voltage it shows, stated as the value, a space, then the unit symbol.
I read 16.5 V
